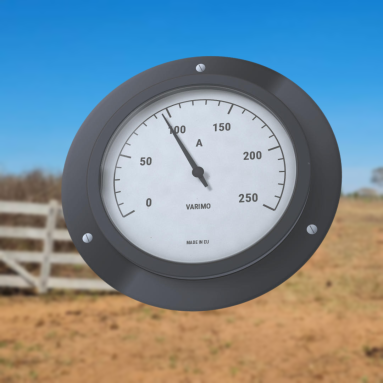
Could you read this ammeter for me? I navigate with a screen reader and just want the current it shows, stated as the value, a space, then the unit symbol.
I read 95 A
